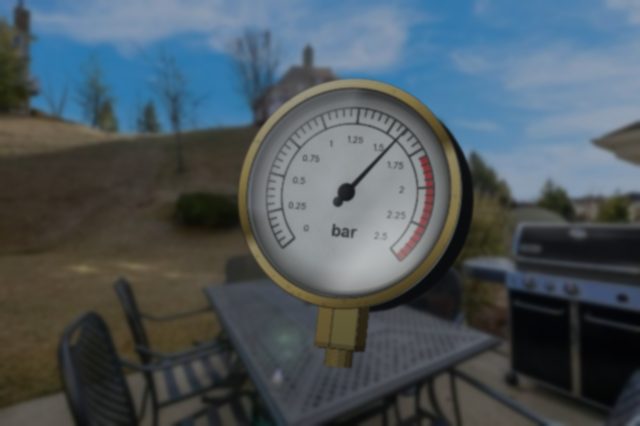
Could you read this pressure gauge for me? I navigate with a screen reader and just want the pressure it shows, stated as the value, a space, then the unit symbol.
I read 1.6 bar
